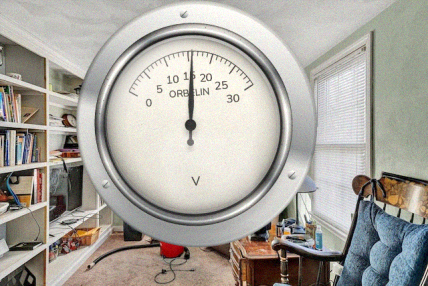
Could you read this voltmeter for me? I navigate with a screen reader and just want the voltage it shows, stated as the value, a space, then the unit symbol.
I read 16 V
